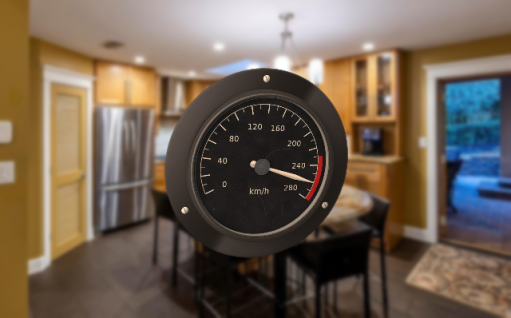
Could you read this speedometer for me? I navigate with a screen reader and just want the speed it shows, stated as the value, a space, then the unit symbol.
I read 260 km/h
